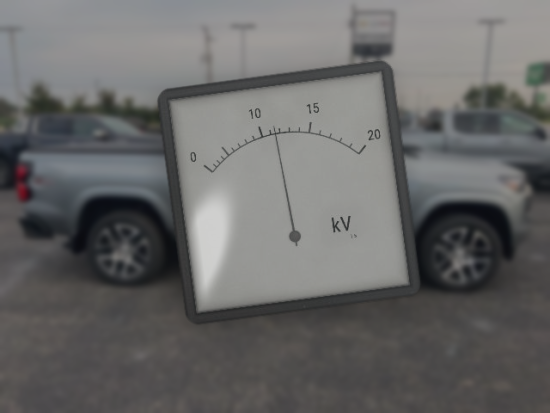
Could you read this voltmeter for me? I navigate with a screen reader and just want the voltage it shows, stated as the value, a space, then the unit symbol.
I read 11.5 kV
